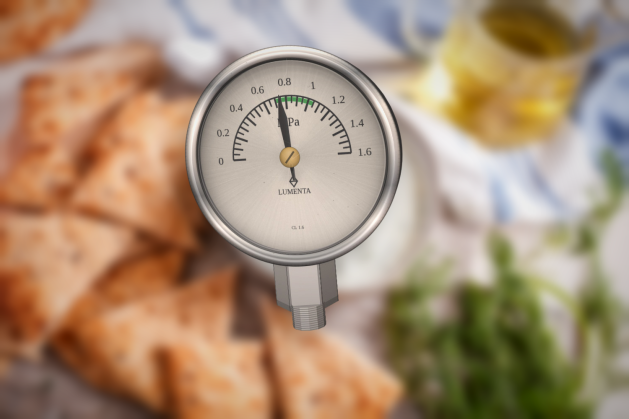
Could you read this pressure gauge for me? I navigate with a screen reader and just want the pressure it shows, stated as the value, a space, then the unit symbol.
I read 0.75 MPa
